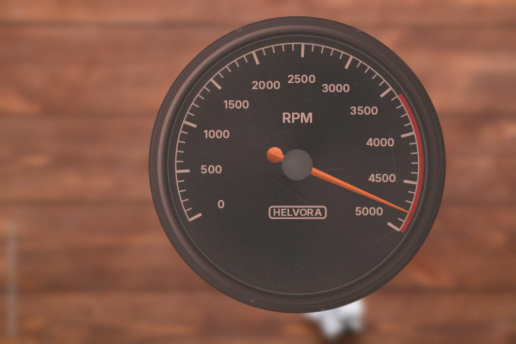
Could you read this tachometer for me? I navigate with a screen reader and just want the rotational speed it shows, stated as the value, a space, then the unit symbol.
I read 4800 rpm
